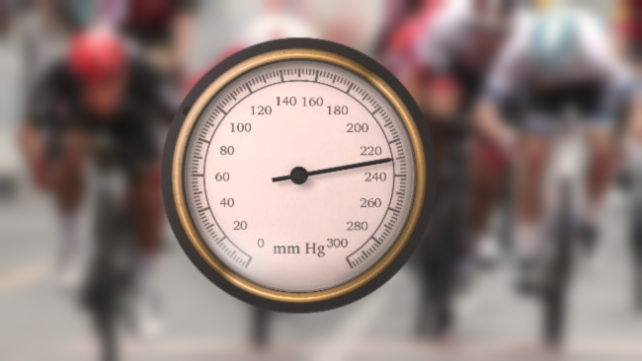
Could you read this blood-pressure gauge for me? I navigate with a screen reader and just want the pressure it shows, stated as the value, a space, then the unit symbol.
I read 230 mmHg
